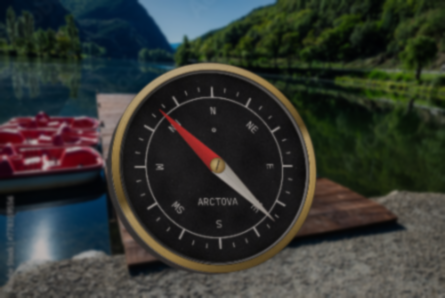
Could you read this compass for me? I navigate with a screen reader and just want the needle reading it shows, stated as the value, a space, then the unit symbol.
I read 315 °
